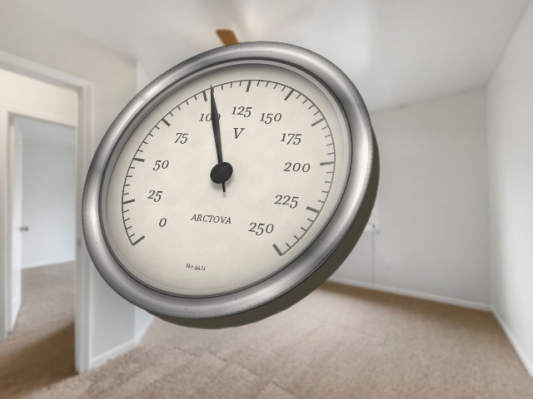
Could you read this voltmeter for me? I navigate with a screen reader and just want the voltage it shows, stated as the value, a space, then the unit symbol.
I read 105 V
